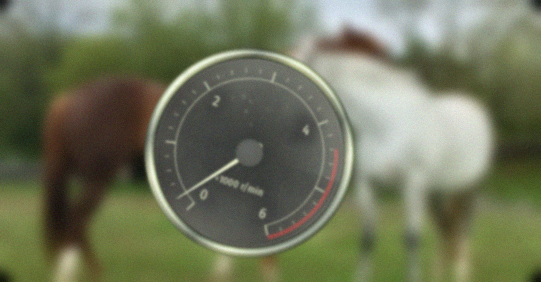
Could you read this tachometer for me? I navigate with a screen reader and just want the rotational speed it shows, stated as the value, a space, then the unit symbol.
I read 200 rpm
